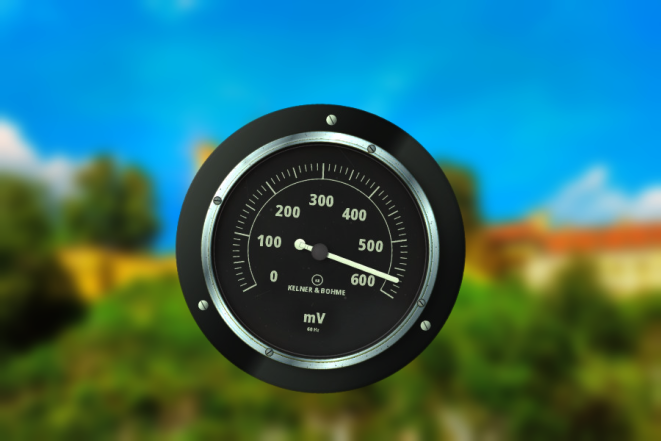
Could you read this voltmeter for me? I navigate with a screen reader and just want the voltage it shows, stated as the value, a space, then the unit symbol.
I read 570 mV
